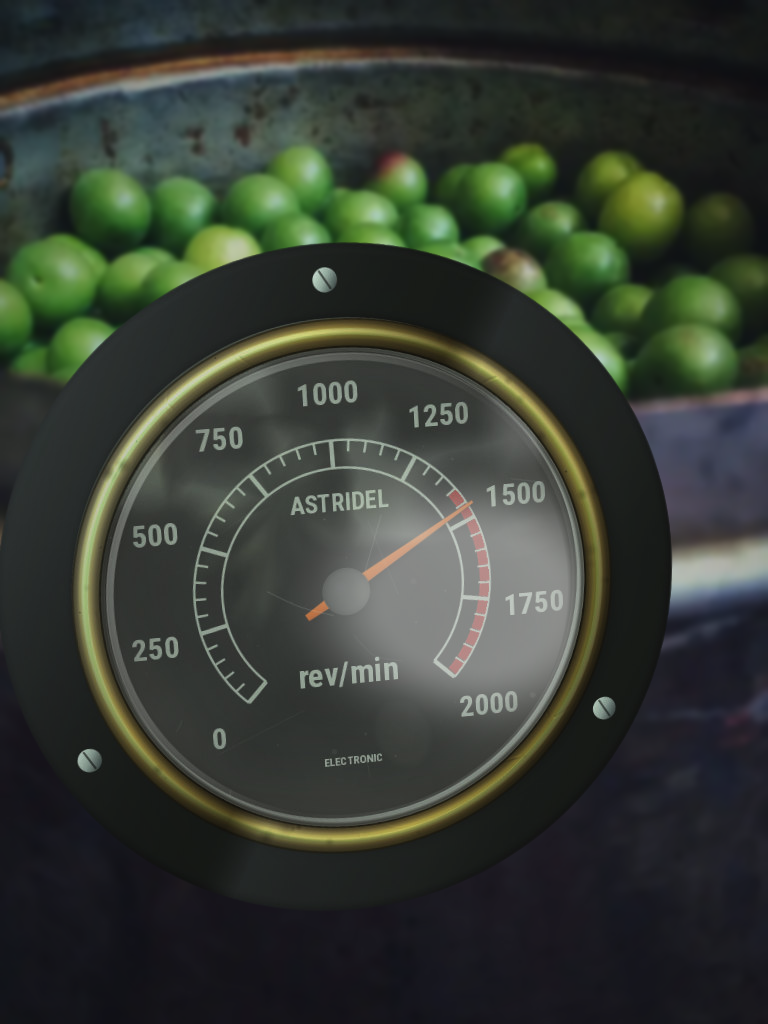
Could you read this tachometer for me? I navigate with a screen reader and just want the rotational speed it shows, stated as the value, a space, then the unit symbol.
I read 1450 rpm
